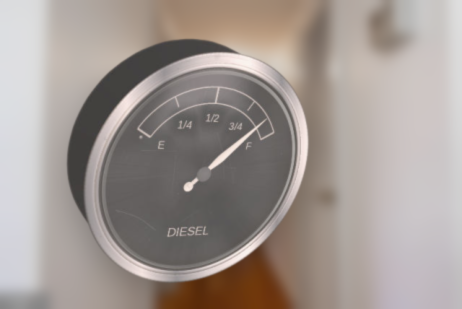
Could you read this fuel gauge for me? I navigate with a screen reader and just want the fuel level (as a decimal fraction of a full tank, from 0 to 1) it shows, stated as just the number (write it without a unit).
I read 0.875
